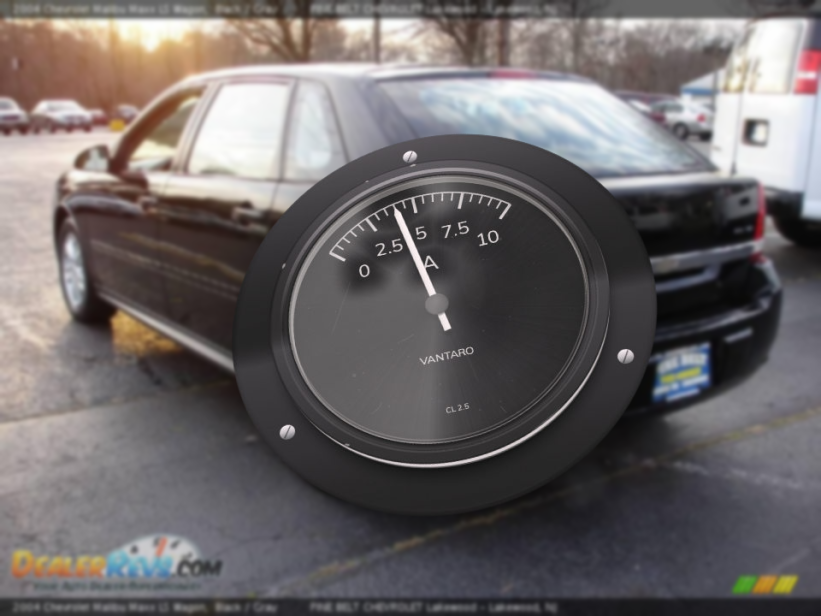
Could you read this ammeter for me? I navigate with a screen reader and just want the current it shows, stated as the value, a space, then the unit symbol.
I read 4 A
